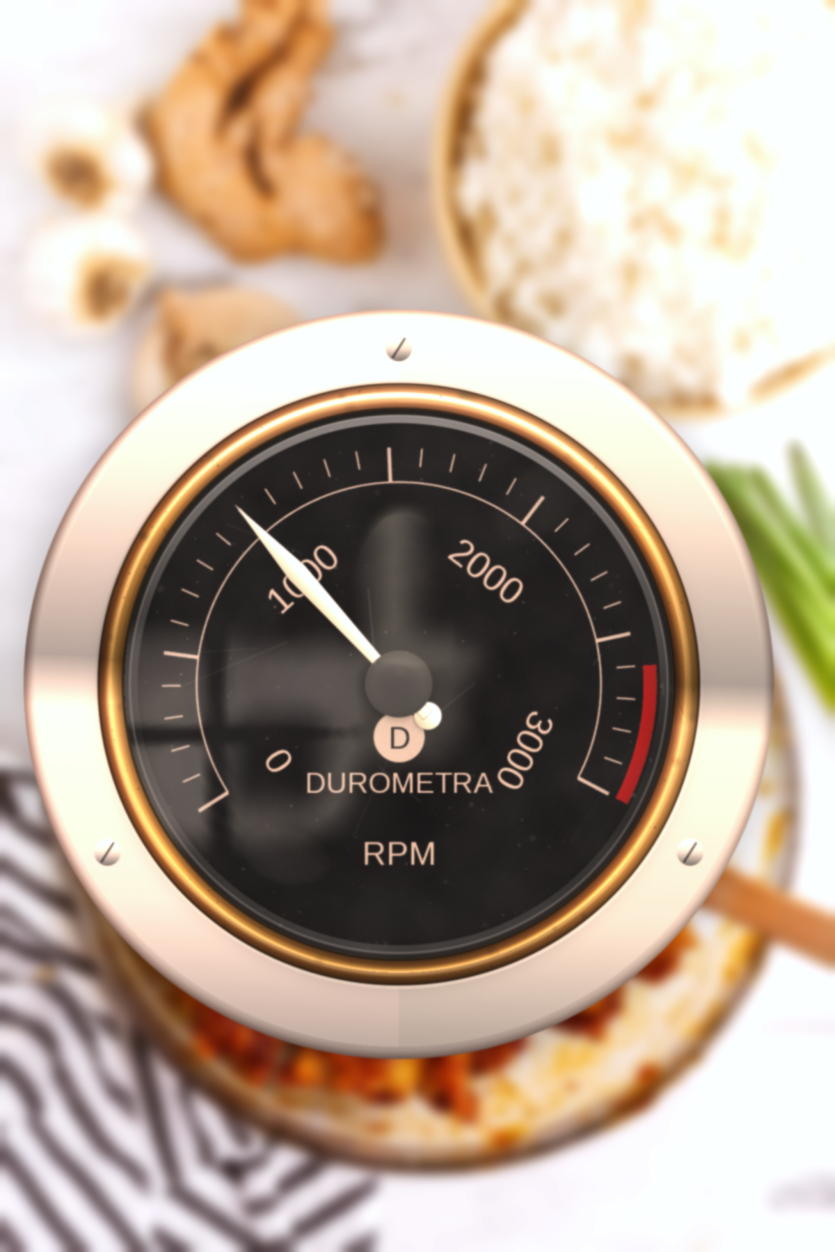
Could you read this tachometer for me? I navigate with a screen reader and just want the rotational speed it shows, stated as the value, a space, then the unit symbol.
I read 1000 rpm
